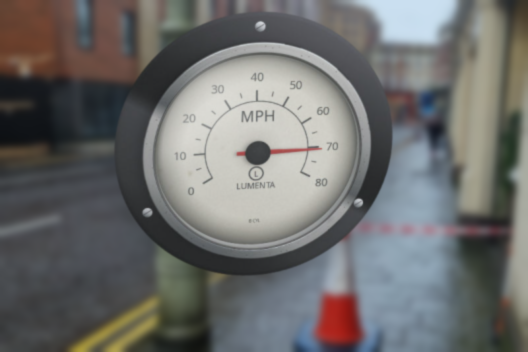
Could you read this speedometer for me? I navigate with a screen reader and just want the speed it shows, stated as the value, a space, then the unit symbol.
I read 70 mph
